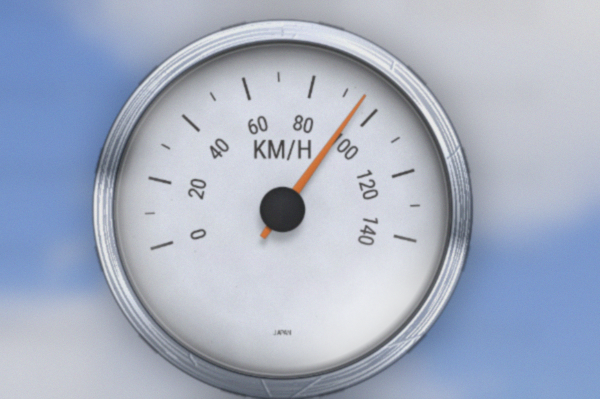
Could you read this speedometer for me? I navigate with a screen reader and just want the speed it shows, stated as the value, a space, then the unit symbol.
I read 95 km/h
